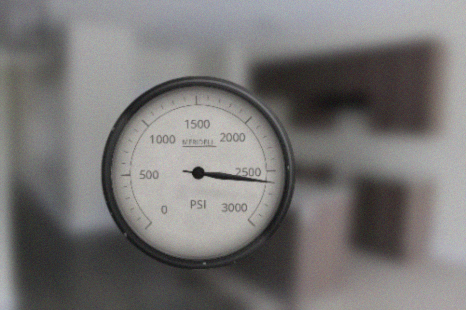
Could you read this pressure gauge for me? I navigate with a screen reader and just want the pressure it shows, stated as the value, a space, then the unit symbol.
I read 2600 psi
